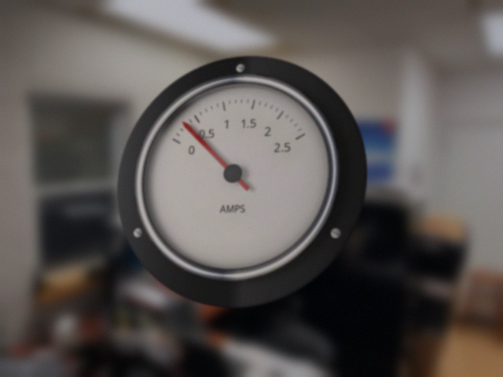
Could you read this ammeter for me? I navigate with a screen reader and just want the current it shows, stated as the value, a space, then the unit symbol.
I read 0.3 A
